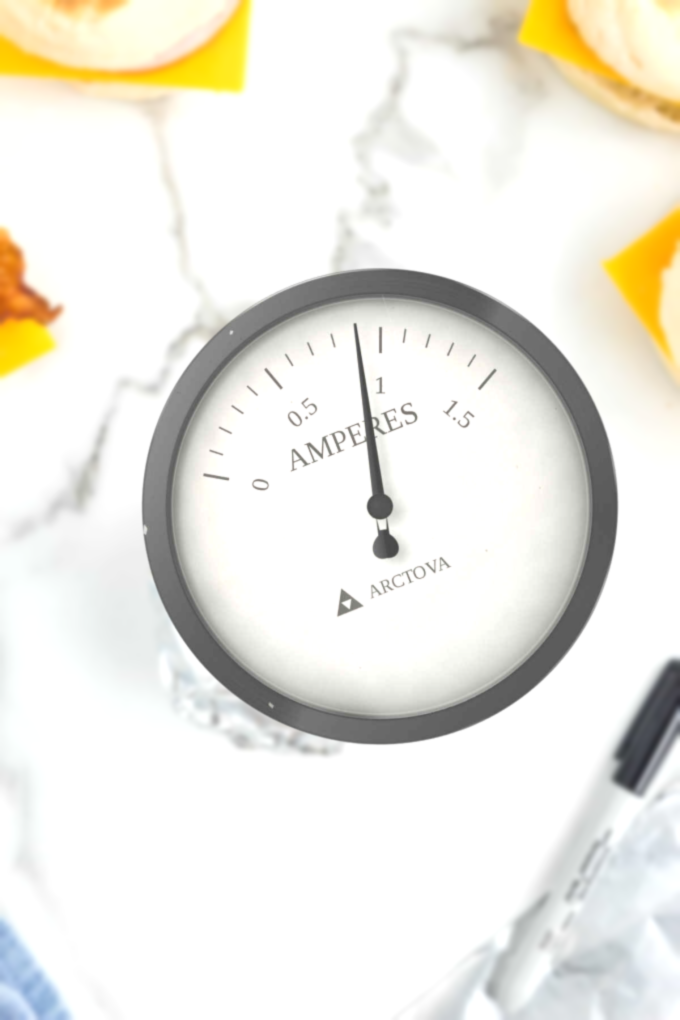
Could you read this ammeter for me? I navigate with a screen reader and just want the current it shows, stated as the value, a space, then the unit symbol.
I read 0.9 A
